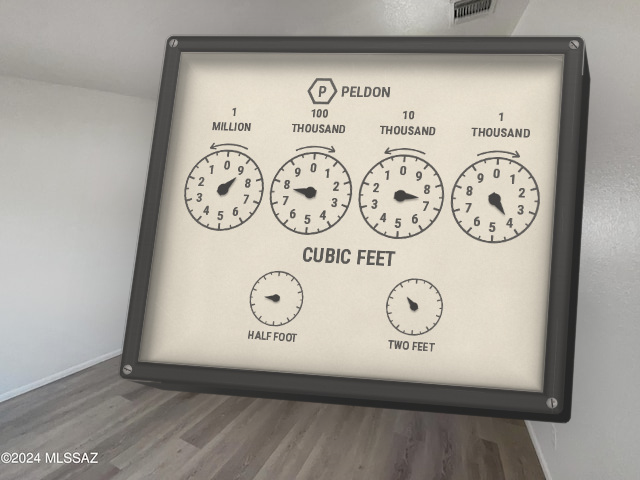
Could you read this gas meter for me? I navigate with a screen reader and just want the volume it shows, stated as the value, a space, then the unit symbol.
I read 877400 ft³
